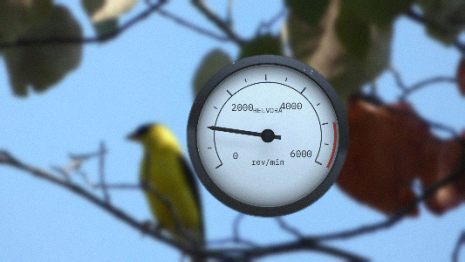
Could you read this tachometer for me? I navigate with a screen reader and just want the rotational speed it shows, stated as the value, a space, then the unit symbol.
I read 1000 rpm
